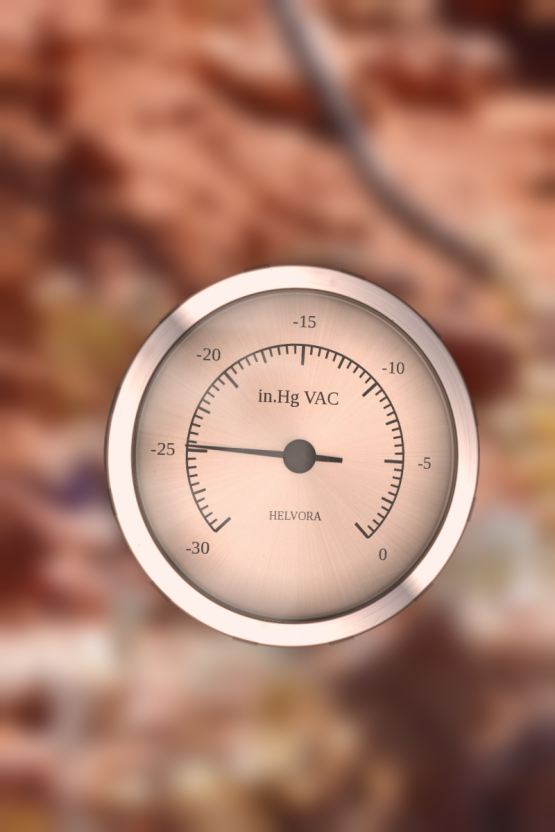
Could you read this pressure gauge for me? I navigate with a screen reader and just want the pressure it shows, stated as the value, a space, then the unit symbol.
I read -24.75 inHg
